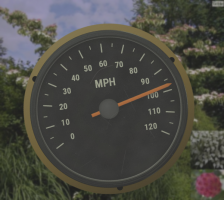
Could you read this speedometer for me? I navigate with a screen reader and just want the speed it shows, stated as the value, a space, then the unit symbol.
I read 97.5 mph
